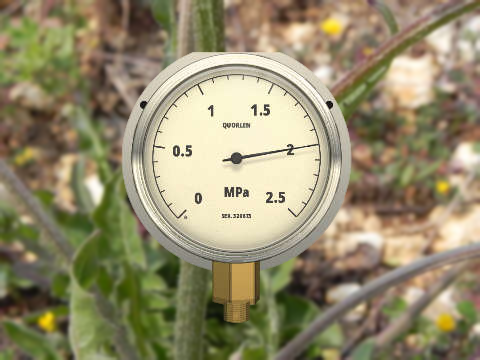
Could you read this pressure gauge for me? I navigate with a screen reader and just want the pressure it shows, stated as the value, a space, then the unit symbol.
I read 2 MPa
